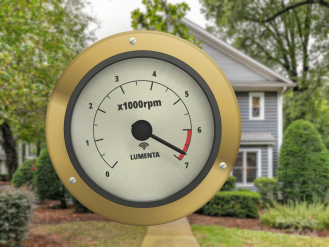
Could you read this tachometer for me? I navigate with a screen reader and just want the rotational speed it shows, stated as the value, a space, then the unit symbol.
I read 6750 rpm
